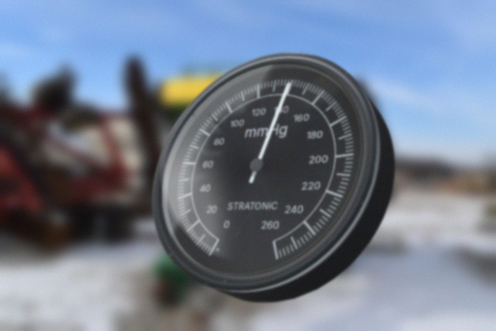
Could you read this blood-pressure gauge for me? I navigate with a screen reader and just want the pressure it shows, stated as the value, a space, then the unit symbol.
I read 140 mmHg
